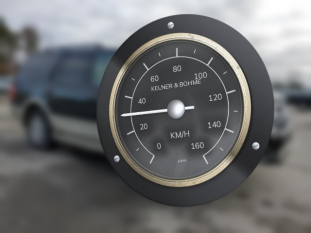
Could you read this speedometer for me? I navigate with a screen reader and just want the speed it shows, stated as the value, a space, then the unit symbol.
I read 30 km/h
